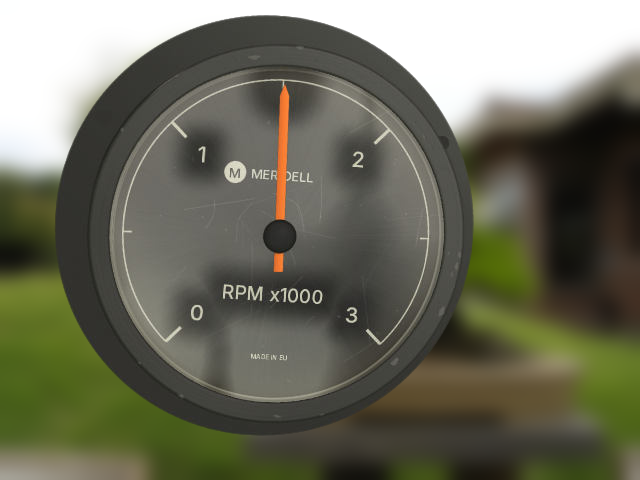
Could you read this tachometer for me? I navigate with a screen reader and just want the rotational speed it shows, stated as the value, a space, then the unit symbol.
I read 1500 rpm
